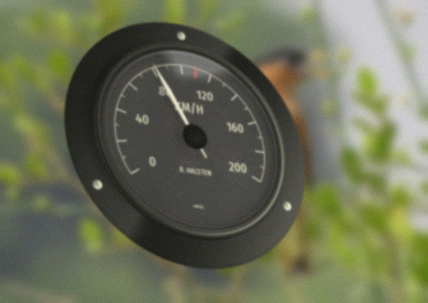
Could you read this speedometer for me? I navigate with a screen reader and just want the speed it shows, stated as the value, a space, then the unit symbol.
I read 80 km/h
